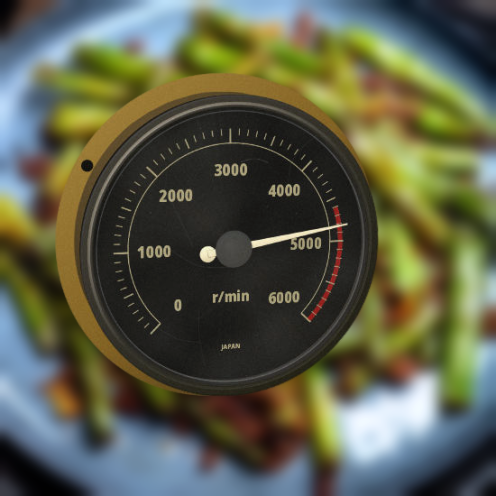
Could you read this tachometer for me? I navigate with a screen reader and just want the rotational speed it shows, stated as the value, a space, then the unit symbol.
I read 4800 rpm
